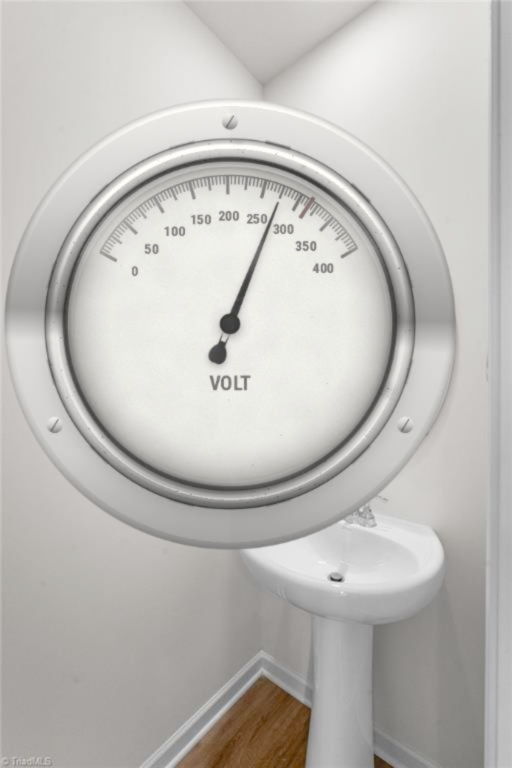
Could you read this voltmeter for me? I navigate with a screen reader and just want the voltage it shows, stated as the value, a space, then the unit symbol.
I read 275 V
